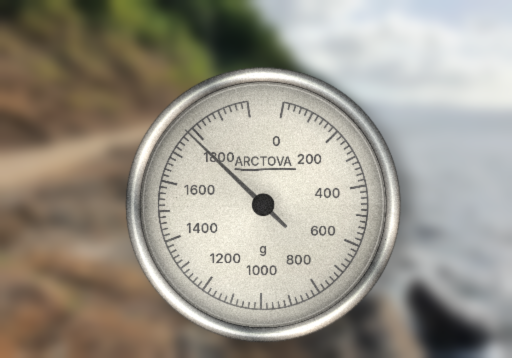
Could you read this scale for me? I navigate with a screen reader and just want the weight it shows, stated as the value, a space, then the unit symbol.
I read 1780 g
